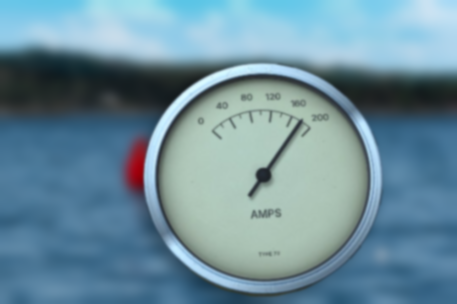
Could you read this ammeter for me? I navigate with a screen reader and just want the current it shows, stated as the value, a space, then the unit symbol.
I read 180 A
